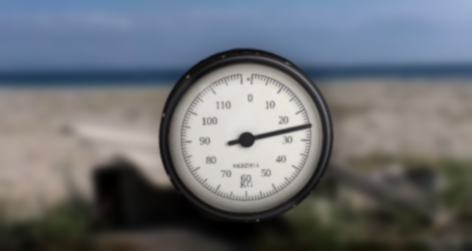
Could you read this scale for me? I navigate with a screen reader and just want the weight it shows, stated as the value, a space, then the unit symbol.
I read 25 kg
